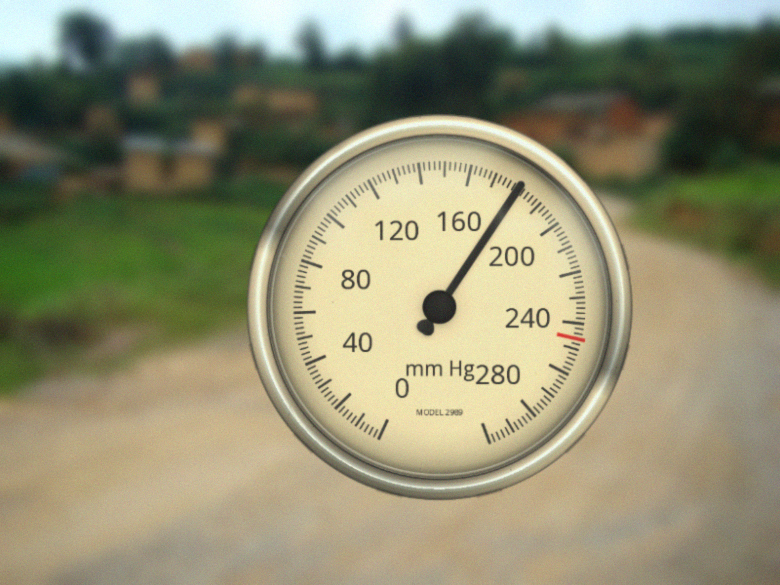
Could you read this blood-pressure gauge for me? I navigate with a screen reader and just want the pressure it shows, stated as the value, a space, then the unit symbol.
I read 180 mmHg
